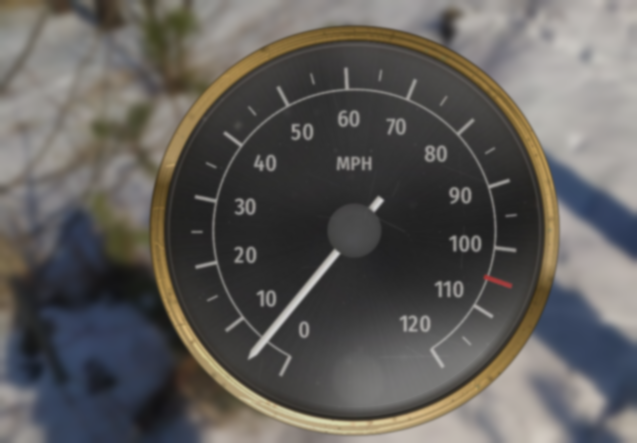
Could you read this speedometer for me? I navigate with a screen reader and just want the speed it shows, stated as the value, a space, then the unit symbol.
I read 5 mph
